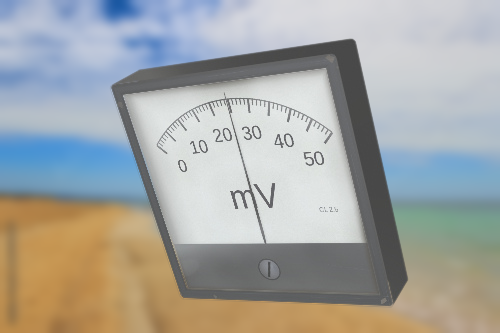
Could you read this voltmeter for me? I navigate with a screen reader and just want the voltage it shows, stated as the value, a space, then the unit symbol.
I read 25 mV
